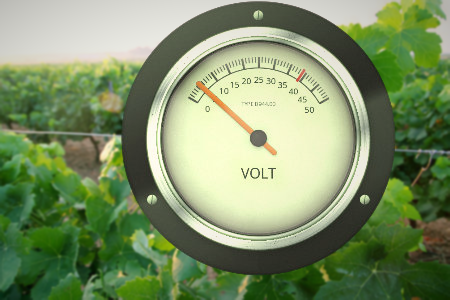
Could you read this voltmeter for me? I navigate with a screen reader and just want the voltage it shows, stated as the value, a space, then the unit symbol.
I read 5 V
